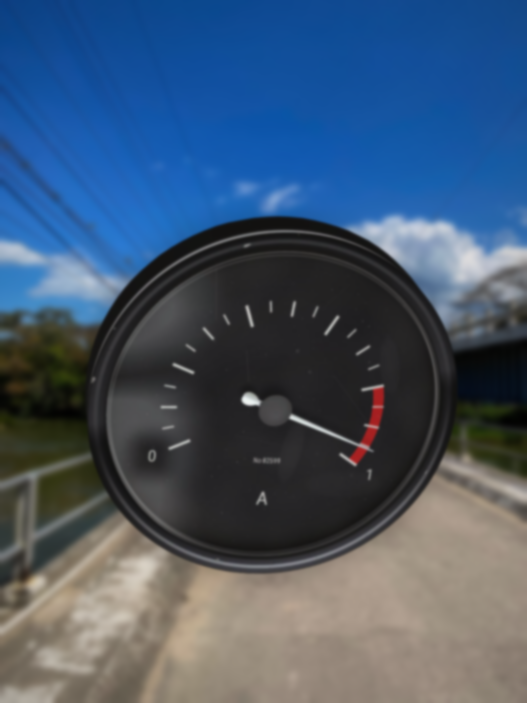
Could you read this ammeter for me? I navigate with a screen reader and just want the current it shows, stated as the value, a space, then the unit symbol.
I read 0.95 A
